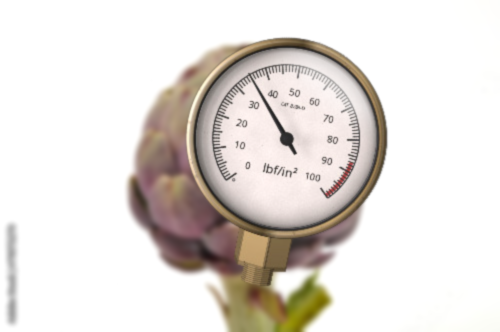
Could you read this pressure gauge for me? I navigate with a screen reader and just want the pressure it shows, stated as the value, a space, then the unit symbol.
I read 35 psi
